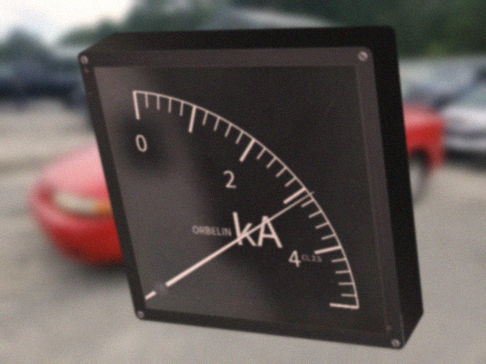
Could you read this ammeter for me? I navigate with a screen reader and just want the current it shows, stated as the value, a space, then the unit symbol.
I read 3.1 kA
